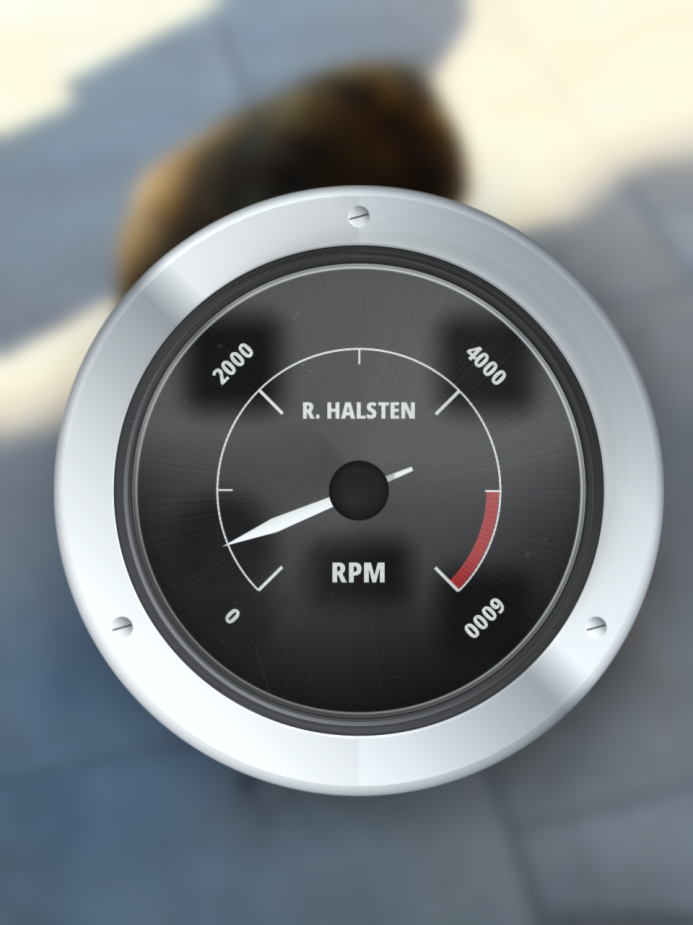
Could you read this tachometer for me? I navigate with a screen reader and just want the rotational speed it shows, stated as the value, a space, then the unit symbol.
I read 500 rpm
